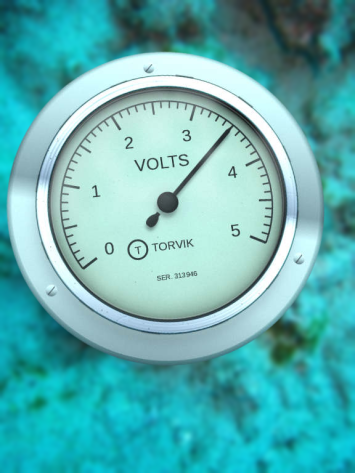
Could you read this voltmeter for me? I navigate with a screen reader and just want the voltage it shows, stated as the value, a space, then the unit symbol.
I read 3.5 V
